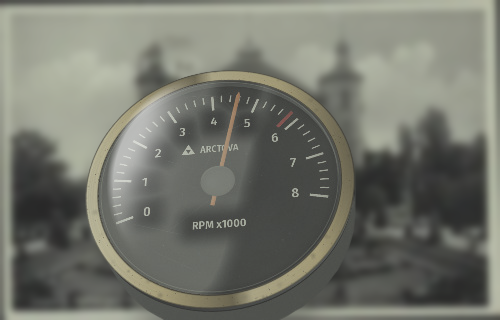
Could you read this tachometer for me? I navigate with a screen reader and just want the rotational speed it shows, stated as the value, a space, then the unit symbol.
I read 4600 rpm
